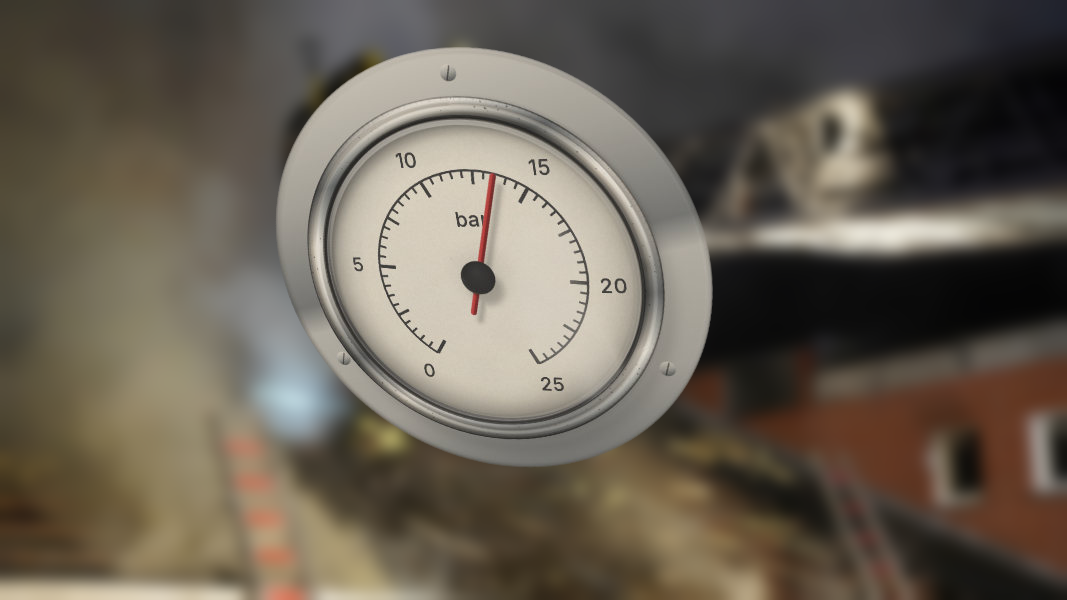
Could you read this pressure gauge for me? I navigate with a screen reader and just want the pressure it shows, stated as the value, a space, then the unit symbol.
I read 13.5 bar
